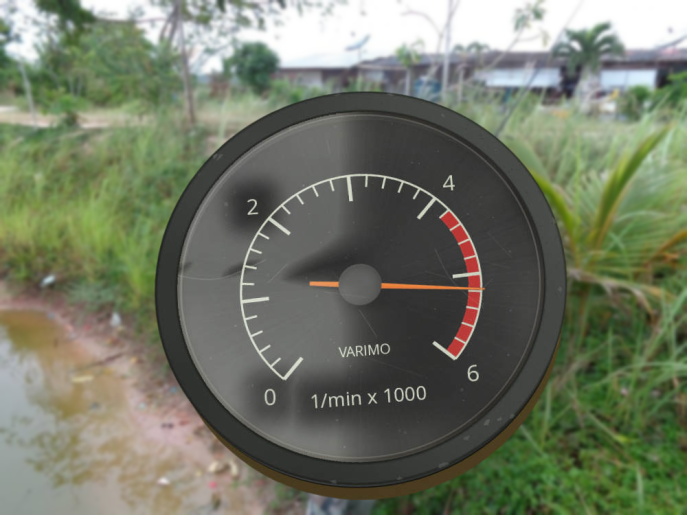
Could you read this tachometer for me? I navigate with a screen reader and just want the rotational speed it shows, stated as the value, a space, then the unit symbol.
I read 5200 rpm
